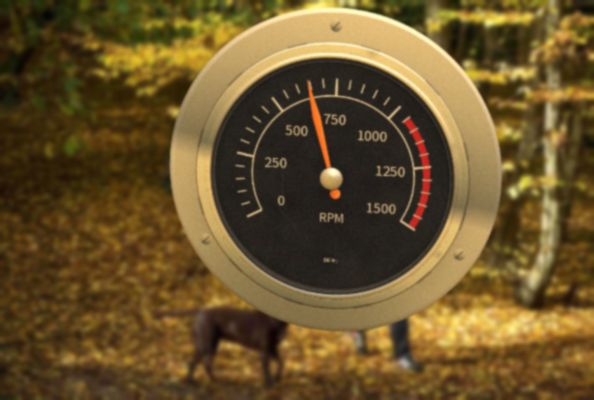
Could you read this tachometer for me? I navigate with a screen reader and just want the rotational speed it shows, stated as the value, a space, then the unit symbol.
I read 650 rpm
